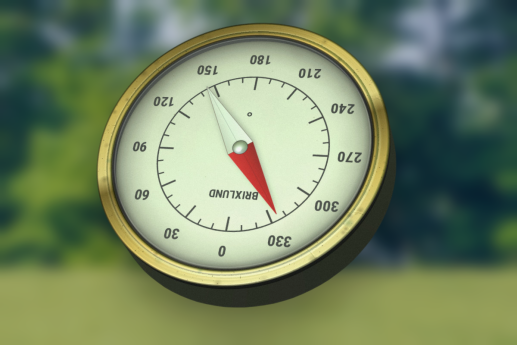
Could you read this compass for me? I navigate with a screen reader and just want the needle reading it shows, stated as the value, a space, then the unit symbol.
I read 325 °
